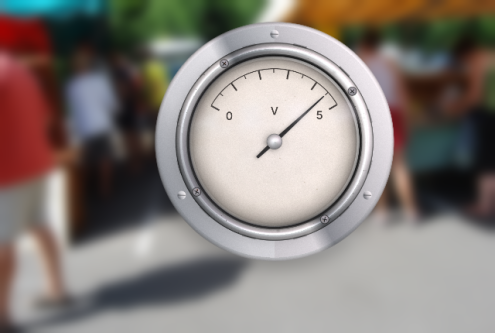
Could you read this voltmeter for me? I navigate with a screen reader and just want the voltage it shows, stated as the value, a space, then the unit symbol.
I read 4.5 V
